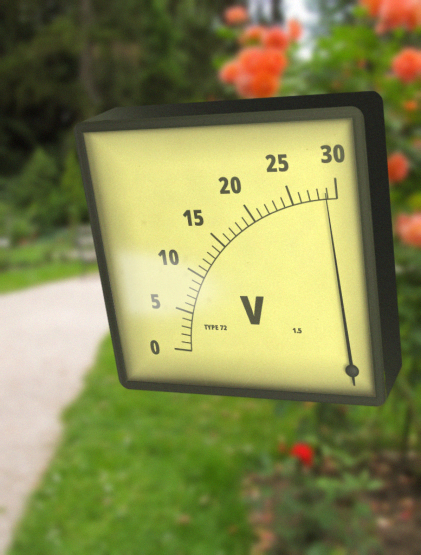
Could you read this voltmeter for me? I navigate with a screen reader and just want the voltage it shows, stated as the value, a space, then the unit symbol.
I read 29 V
